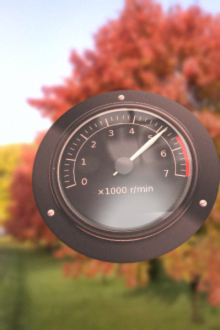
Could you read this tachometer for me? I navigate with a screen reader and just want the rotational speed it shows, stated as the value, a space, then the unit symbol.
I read 5200 rpm
